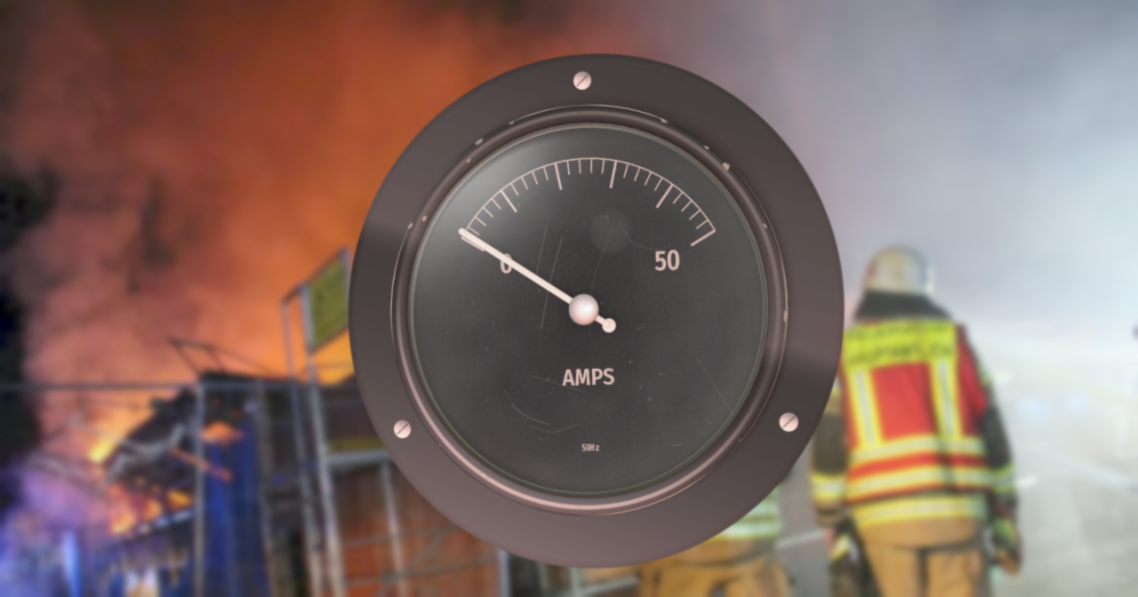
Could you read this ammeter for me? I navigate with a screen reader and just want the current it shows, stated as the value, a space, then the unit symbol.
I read 1 A
